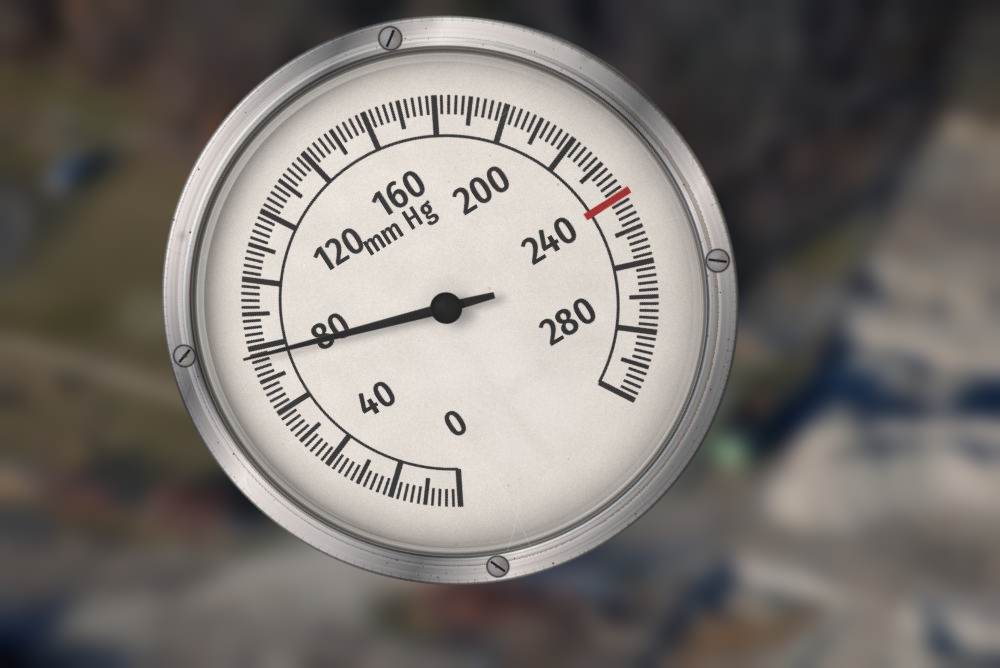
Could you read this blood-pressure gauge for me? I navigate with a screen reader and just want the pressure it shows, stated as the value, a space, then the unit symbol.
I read 78 mmHg
